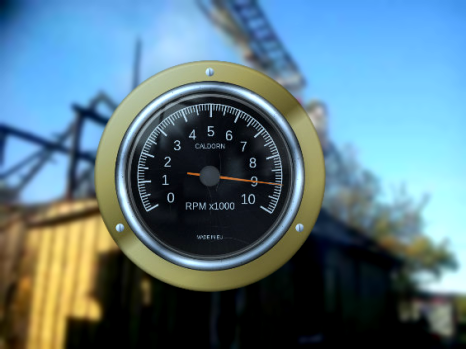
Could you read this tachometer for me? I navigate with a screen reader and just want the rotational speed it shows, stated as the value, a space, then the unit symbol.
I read 9000 rpm
